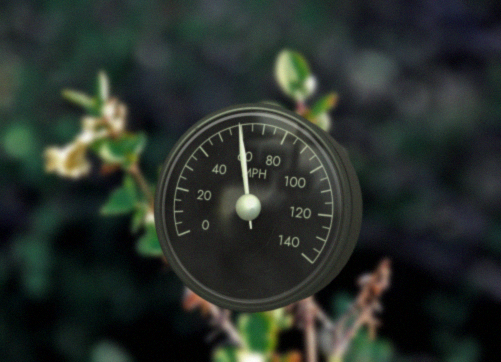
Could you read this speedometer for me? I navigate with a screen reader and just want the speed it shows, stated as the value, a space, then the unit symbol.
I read 60 mph
